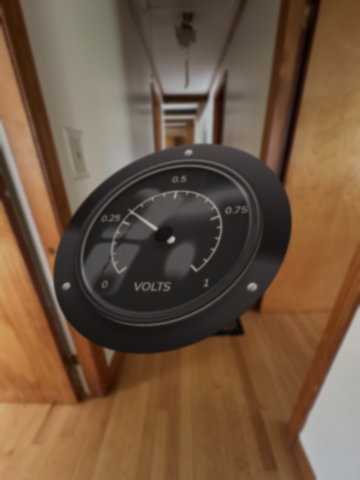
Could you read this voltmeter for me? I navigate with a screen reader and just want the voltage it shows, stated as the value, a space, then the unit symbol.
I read 0.3 V
